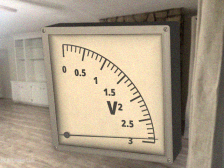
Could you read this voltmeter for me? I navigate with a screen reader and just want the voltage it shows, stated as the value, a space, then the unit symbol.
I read 2.9 V
